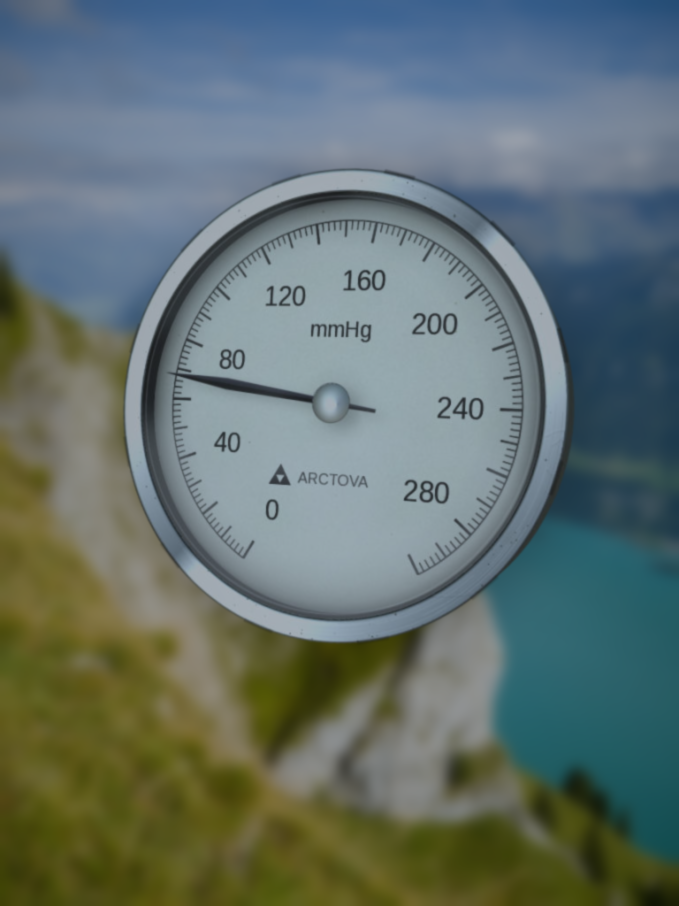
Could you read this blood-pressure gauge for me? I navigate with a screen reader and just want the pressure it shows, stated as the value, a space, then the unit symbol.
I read 68 mmHg
